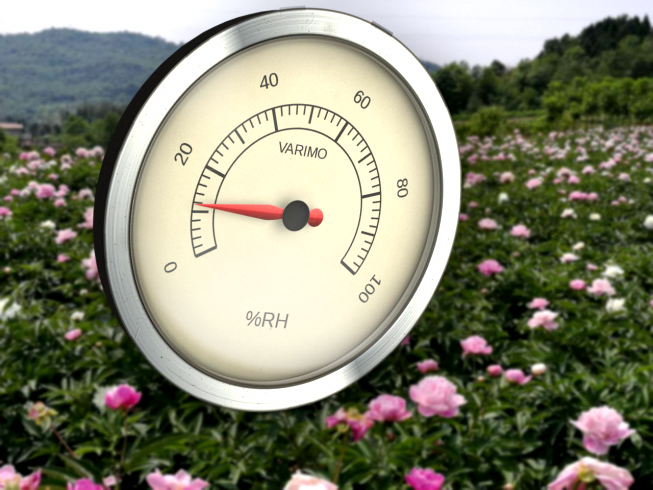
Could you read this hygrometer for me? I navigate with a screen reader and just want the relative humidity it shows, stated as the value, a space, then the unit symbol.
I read 12 %
